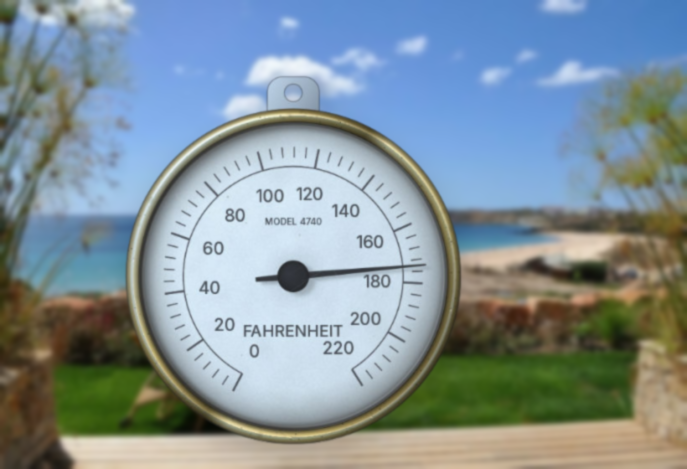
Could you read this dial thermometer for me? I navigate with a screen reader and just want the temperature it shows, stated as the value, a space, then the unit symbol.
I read 174 °F
